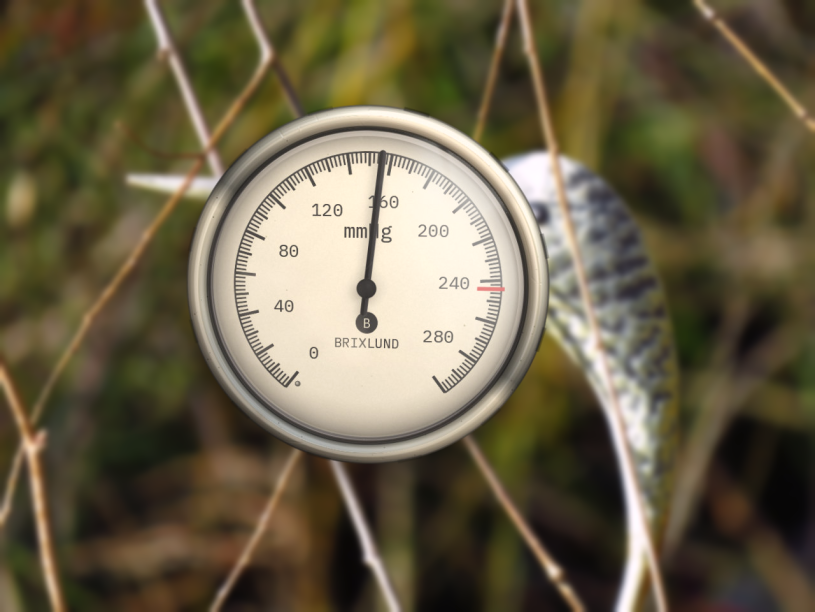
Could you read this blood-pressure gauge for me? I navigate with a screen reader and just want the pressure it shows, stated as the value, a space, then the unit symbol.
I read 156 mmHg
